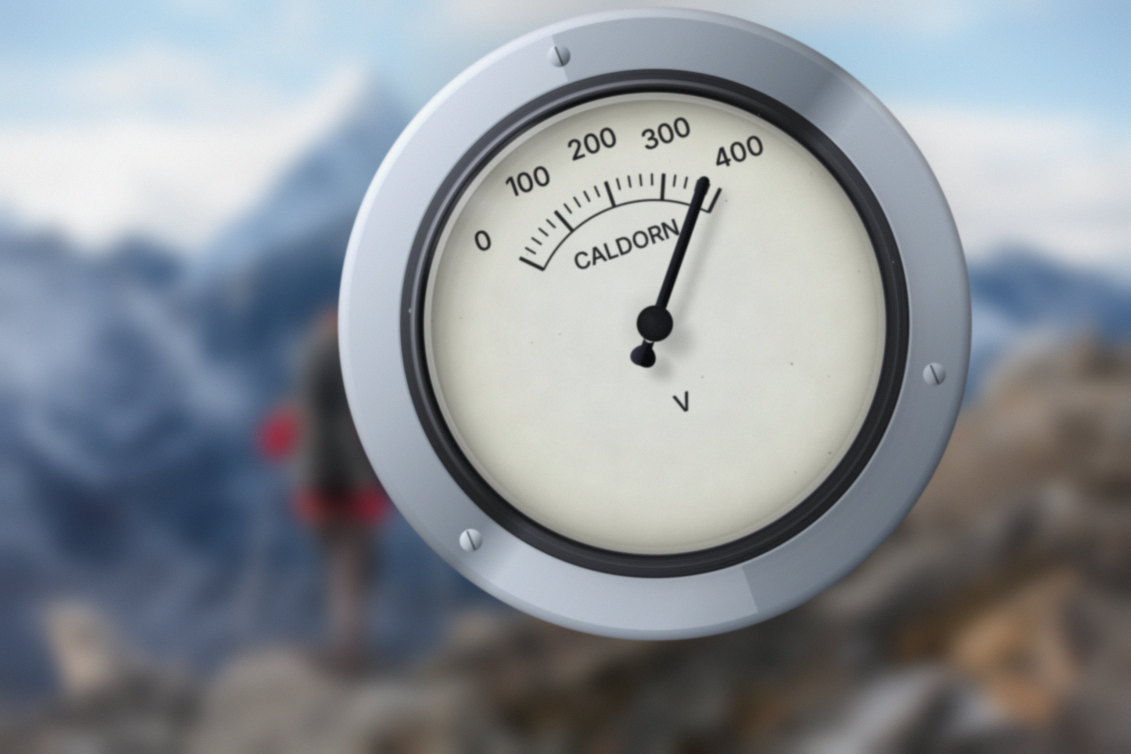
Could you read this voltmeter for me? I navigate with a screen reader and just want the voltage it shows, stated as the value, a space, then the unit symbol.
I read 370 V
